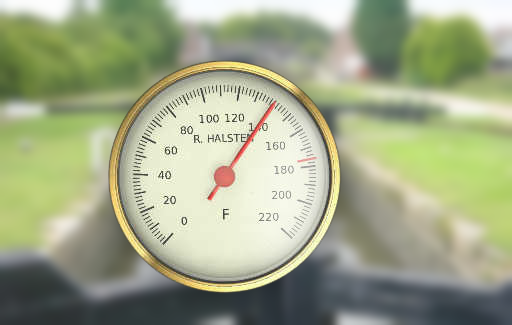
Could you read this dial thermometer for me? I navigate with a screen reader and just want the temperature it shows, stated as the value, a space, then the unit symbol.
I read 140 °F
